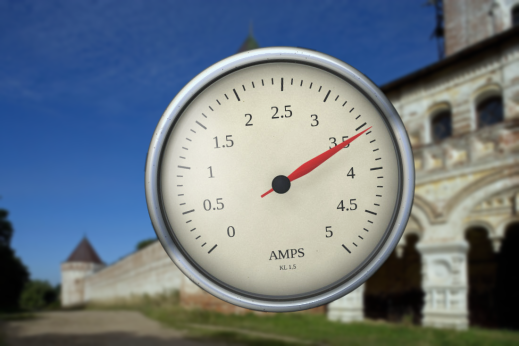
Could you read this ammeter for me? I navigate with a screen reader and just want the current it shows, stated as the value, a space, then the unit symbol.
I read 3.55 A
